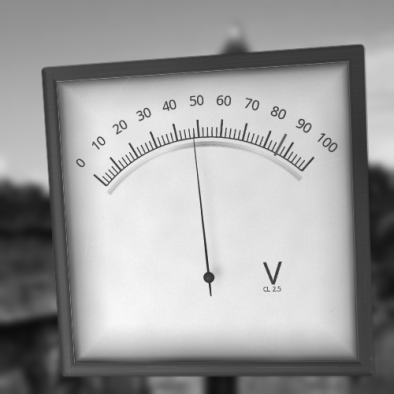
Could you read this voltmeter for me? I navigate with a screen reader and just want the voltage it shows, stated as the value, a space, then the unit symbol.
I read 48 V
